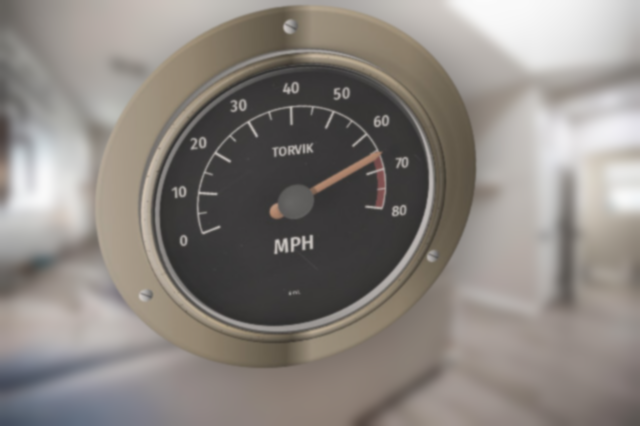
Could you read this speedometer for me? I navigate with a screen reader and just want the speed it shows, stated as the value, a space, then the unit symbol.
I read 65 mph
